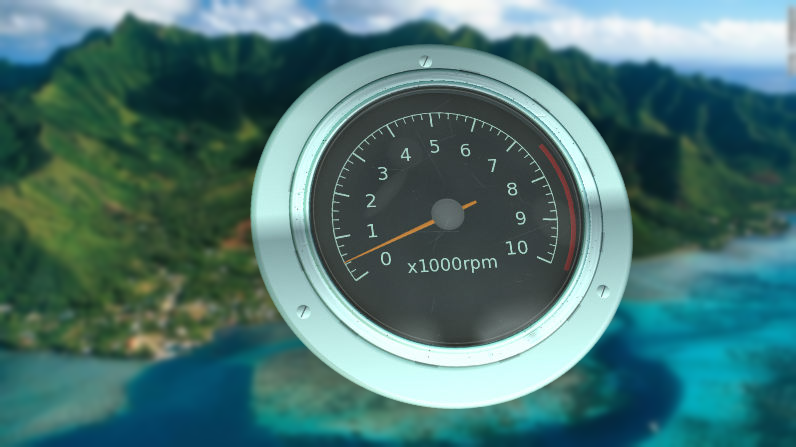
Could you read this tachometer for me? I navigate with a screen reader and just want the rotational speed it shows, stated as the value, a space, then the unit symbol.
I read 400 rpm
